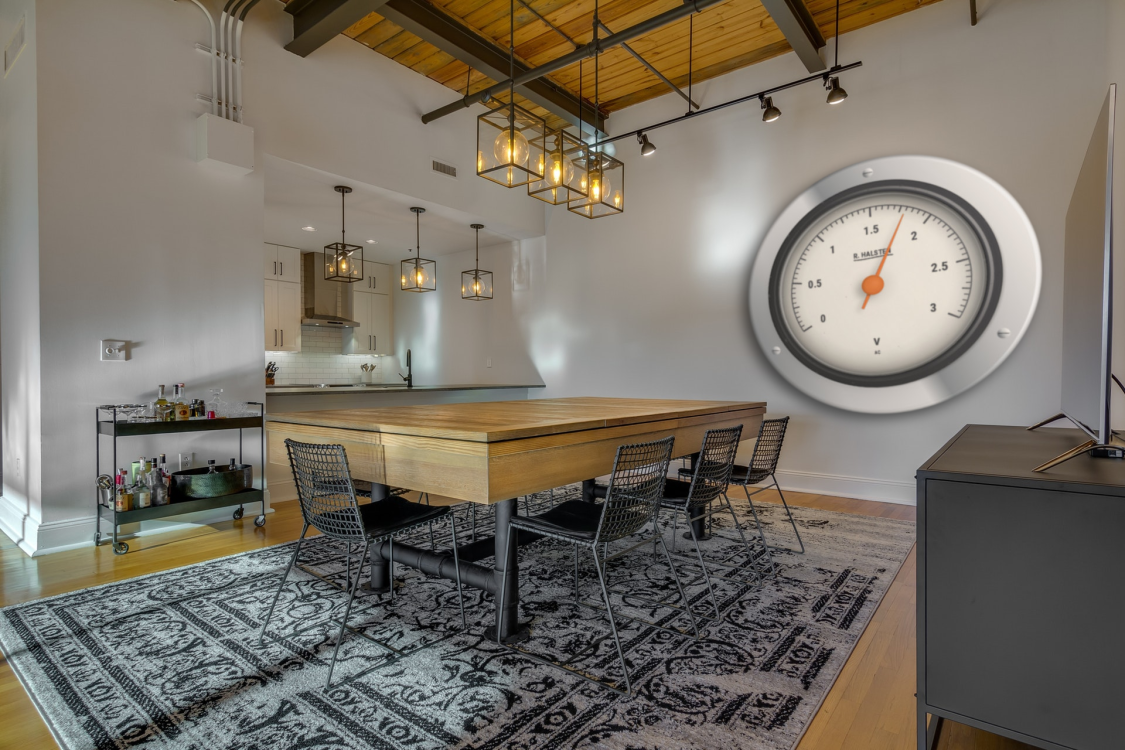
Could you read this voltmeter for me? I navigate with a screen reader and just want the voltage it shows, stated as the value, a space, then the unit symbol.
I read 1.8 V
